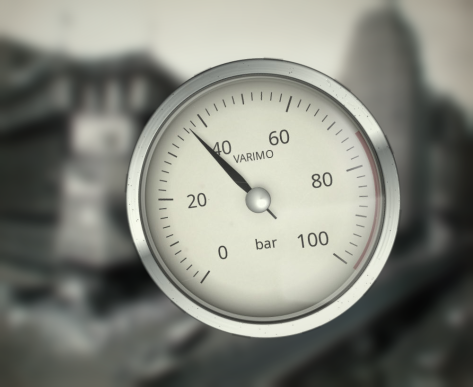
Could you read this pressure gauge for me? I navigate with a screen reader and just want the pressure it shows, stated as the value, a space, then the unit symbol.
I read 37 bar
